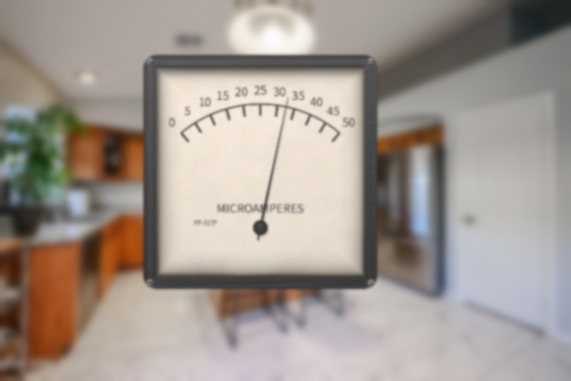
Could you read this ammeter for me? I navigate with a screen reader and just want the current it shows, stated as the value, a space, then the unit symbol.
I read 32.5 µA
